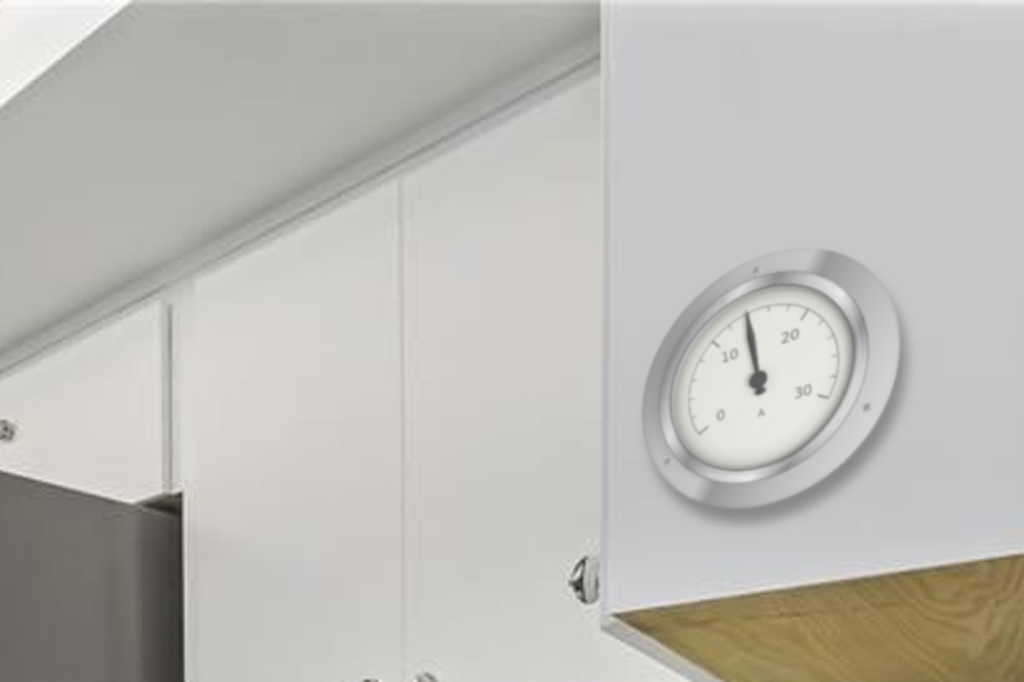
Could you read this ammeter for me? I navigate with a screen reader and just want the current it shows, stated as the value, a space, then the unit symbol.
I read 14 A
